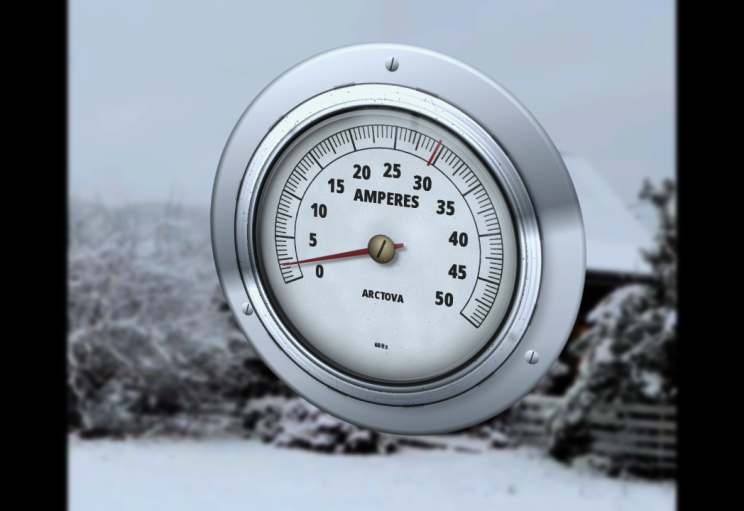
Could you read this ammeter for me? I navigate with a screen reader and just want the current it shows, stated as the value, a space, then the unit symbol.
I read 2 A
